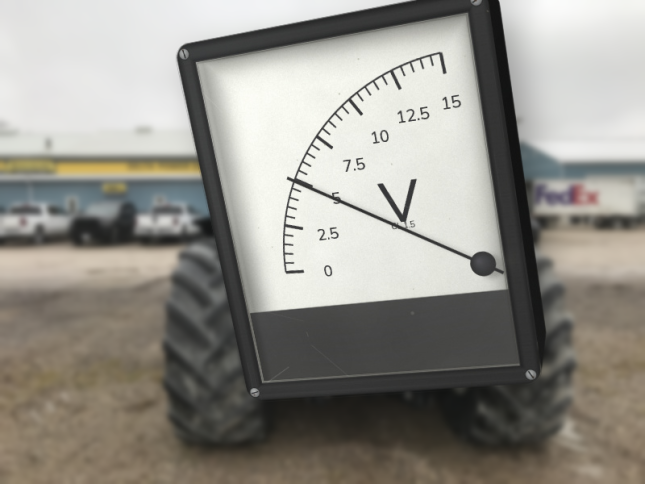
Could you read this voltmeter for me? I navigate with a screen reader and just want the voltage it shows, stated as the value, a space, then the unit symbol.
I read 5 V
